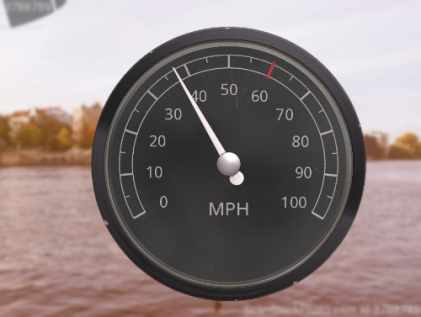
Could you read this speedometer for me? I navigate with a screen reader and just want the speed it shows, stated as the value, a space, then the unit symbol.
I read 37.5 mph
